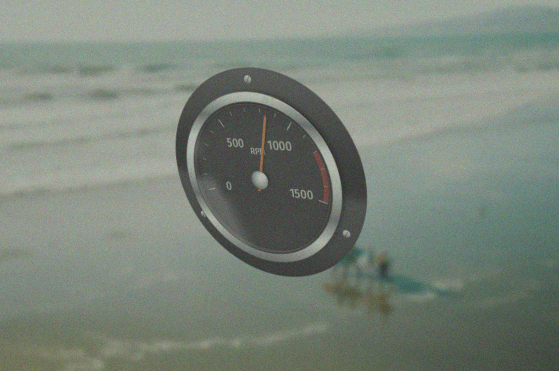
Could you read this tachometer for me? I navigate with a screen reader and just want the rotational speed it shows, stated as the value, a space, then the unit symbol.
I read 850 rpm
